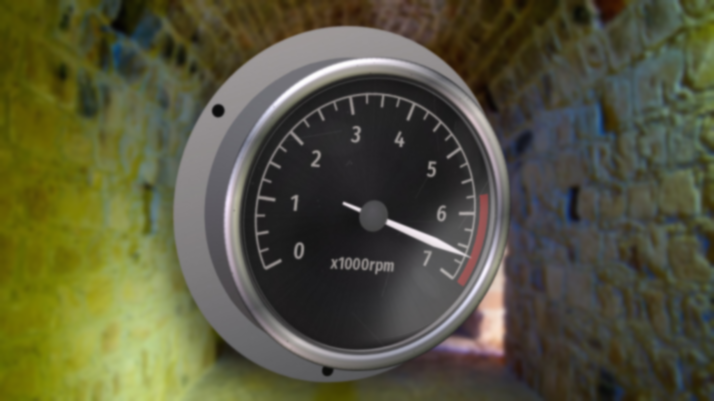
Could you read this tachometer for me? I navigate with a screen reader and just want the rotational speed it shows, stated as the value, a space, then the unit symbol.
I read 6625 rpm
